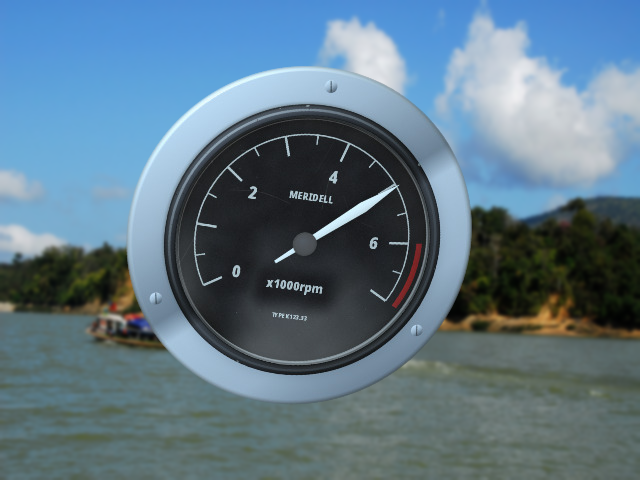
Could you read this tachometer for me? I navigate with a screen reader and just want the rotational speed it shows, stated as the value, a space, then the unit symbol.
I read 5000 rpm
